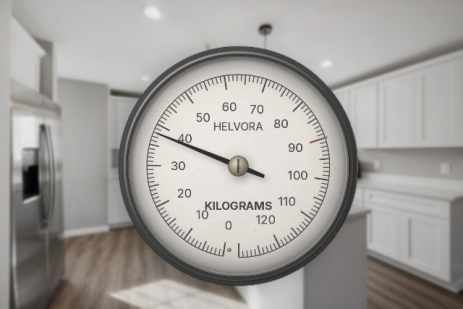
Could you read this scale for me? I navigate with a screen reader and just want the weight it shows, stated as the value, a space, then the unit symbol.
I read 38 kg
